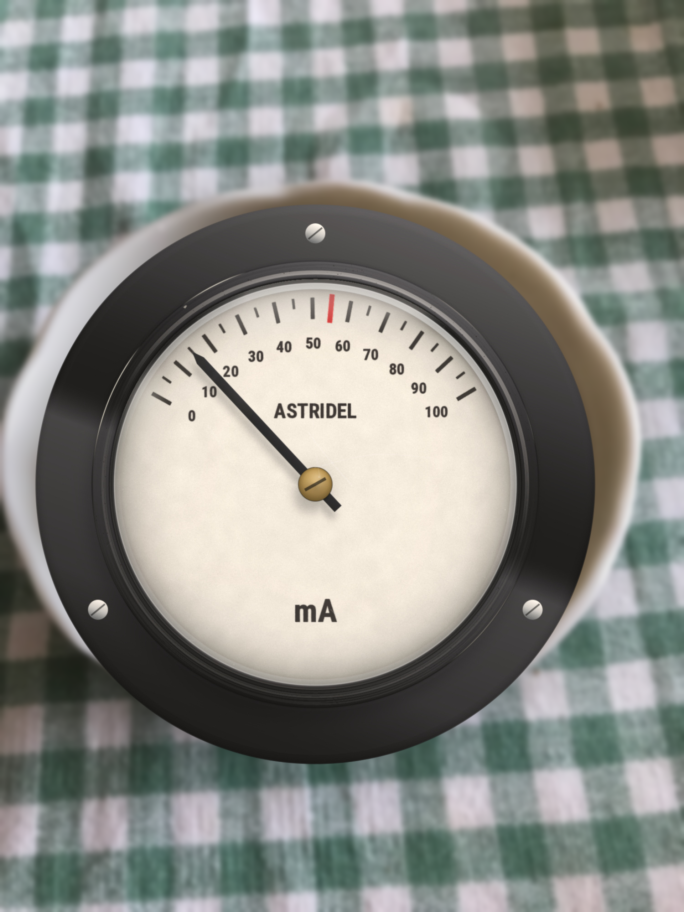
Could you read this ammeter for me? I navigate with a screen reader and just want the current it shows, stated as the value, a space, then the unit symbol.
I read 15 mA
